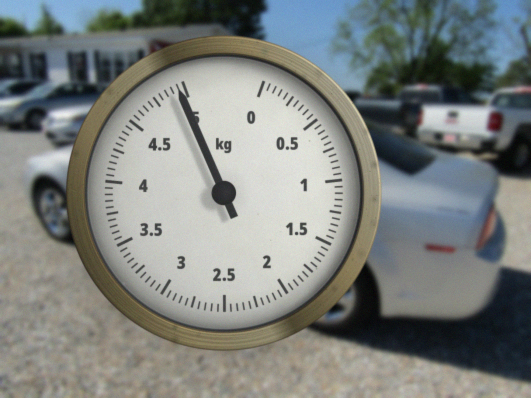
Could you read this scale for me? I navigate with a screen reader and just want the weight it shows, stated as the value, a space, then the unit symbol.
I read 4.95 kg
